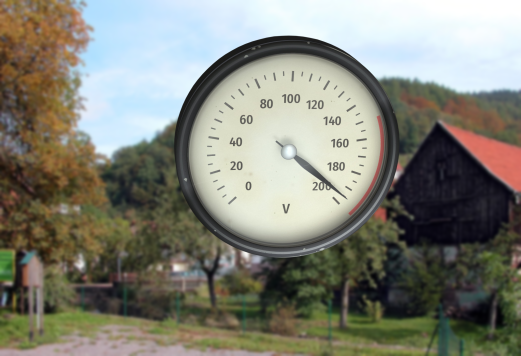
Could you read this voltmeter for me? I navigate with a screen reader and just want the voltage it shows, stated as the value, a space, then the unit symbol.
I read 195 V
